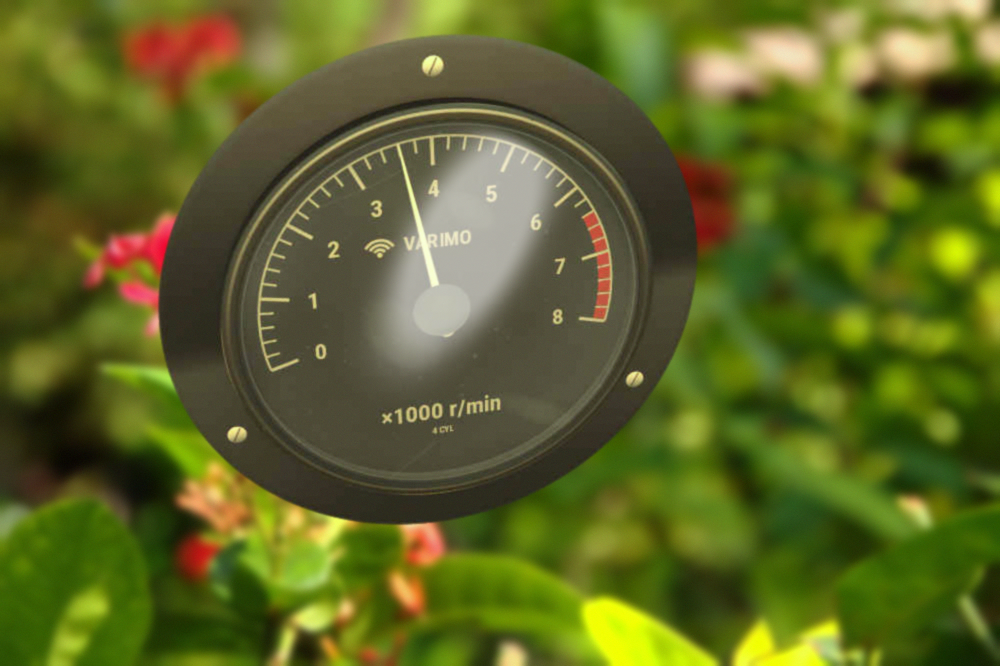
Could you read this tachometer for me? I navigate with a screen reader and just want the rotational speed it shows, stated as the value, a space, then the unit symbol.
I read 3600 rpm
